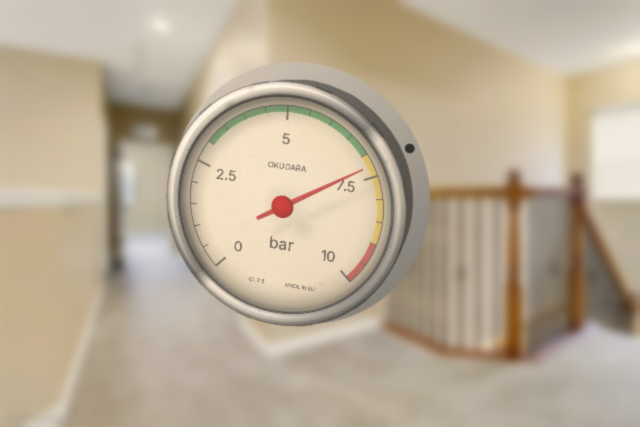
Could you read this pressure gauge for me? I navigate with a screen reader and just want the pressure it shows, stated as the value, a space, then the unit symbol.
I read 7.25 bar
